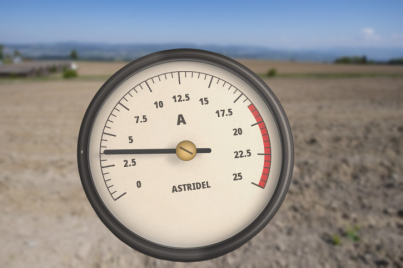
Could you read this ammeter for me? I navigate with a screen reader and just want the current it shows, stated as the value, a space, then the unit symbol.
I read 3.5 A
